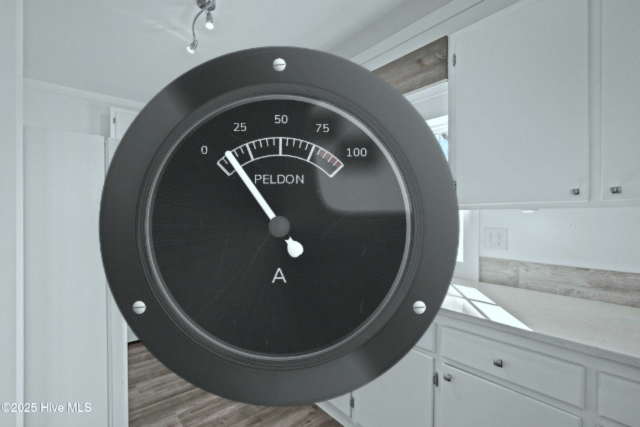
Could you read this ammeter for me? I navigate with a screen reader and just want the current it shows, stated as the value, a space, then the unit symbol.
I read 10 A
